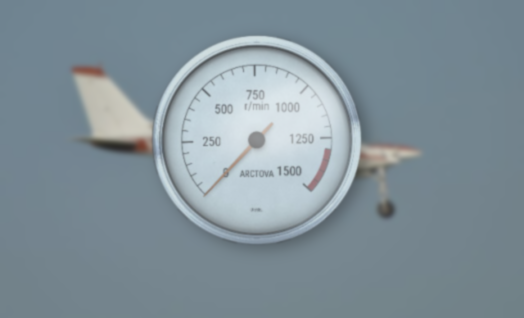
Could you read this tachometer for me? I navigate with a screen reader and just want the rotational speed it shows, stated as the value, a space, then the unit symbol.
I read 0 rpm
